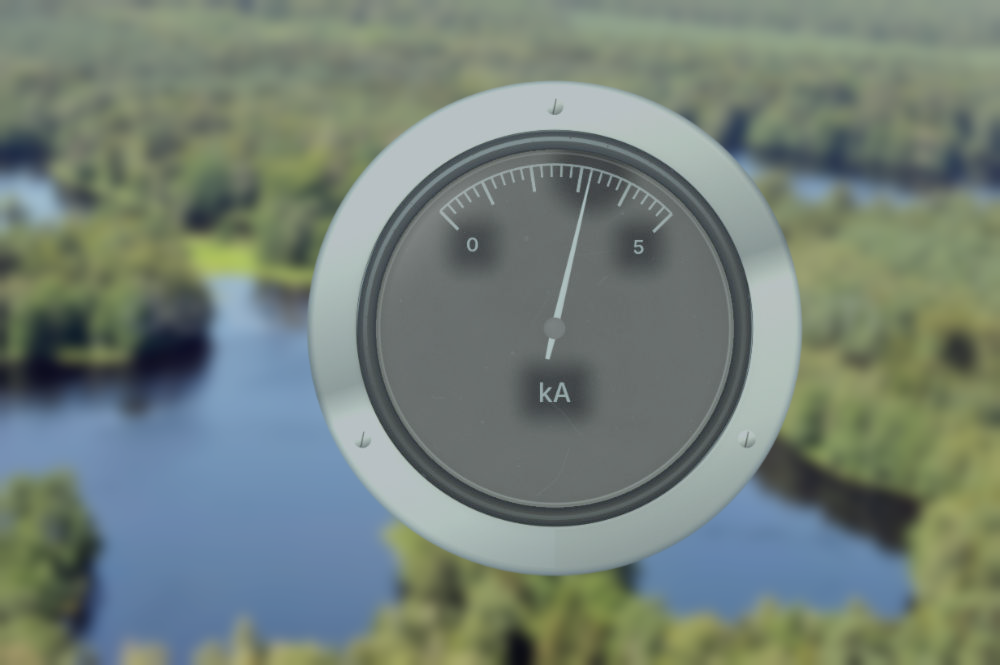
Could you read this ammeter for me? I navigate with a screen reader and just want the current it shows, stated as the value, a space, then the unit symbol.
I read 3.2 kA
